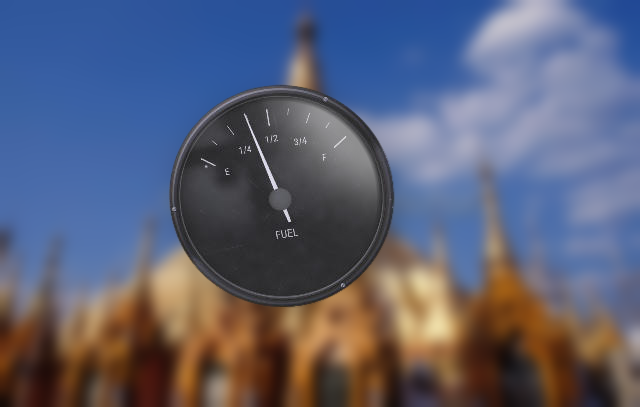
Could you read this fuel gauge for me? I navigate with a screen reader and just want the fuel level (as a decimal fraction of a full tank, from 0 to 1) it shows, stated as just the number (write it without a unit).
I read 0.375
